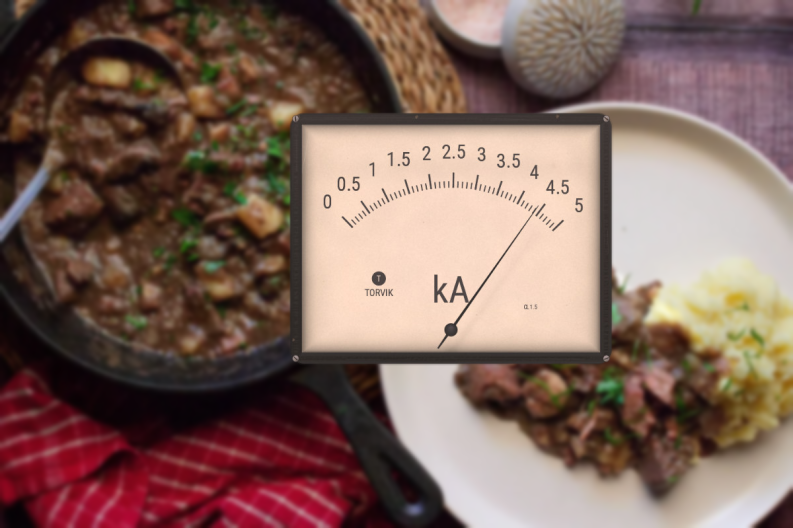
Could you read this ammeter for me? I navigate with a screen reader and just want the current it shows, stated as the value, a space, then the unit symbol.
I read 4.4 kA
